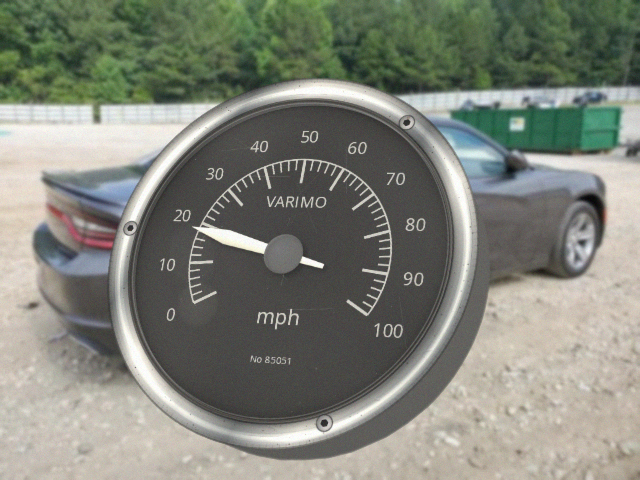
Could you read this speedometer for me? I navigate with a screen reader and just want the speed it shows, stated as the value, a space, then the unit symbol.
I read 18 mph
